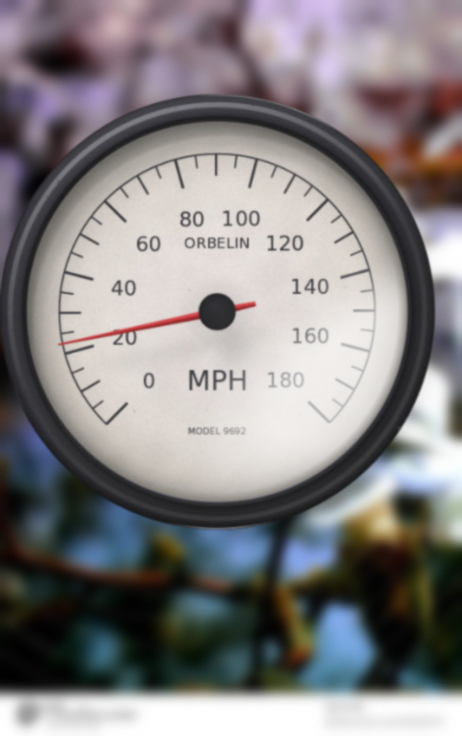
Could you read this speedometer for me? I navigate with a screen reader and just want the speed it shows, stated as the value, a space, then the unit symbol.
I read 22.5 mph
